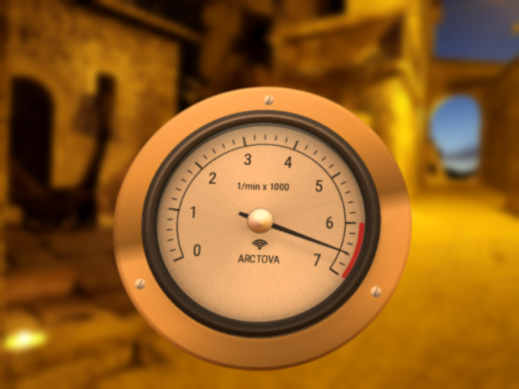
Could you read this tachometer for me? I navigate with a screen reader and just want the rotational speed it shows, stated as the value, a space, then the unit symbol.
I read 6600 rpm
